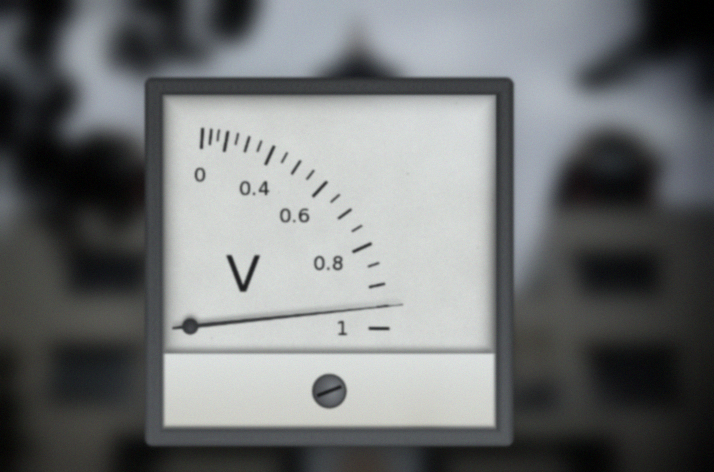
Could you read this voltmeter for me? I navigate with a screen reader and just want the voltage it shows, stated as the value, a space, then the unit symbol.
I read 0.95 V
